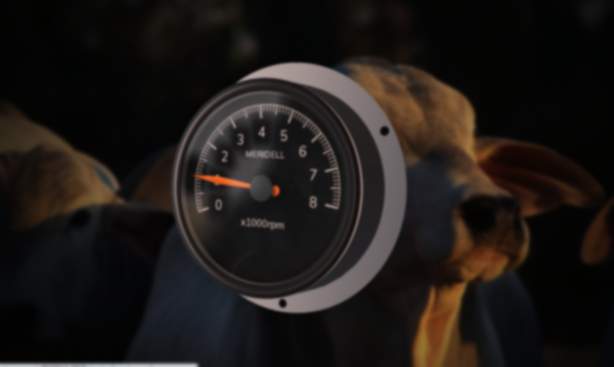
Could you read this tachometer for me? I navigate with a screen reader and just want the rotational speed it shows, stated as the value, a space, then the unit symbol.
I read 1000 rpm
